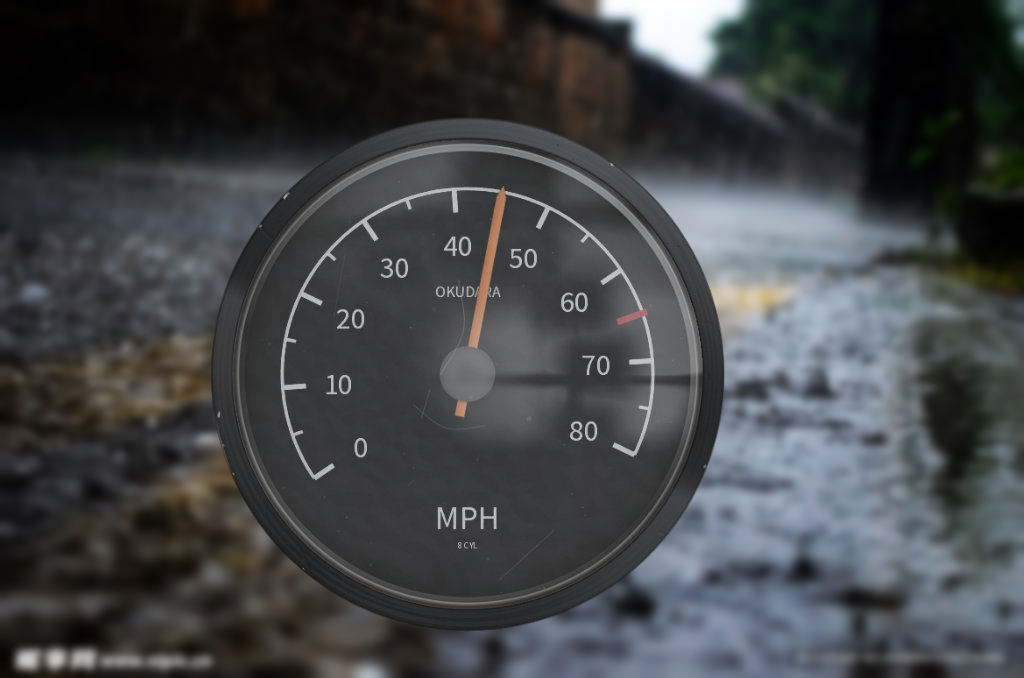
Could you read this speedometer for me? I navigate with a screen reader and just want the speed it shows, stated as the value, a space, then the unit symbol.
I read 45 mph
